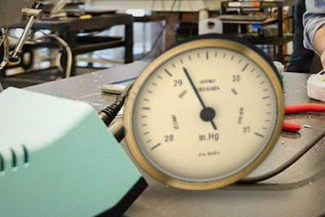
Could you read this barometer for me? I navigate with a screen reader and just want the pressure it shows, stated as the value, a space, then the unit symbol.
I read 29.2 inHg
